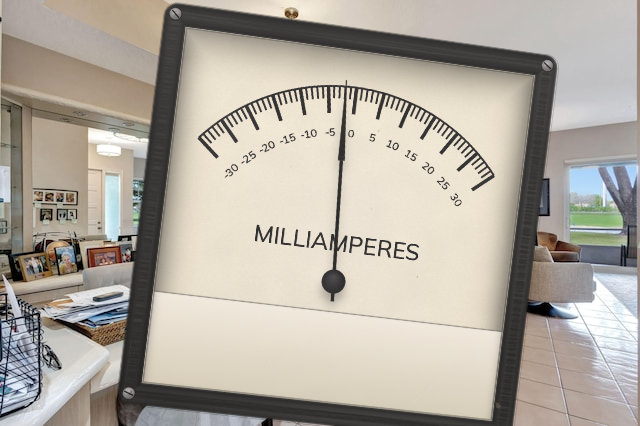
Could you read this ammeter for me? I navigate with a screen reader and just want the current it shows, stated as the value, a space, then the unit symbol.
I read -2 mA
